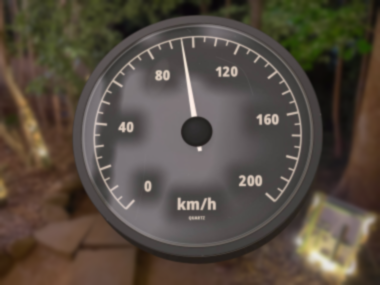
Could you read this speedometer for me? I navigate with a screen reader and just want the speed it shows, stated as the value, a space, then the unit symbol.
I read 95 km/h
